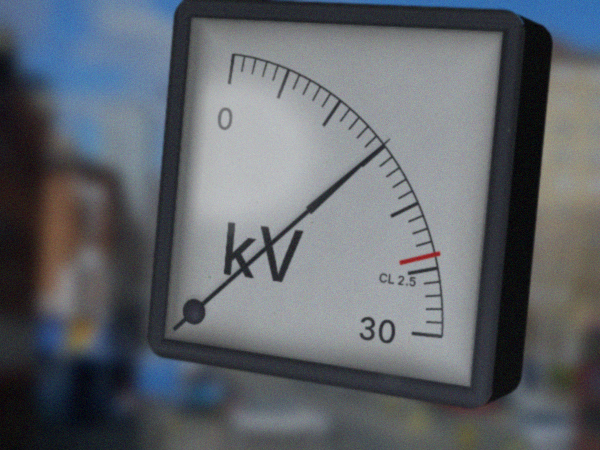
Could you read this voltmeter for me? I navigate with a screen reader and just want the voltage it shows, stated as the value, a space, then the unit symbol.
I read 15 kV
